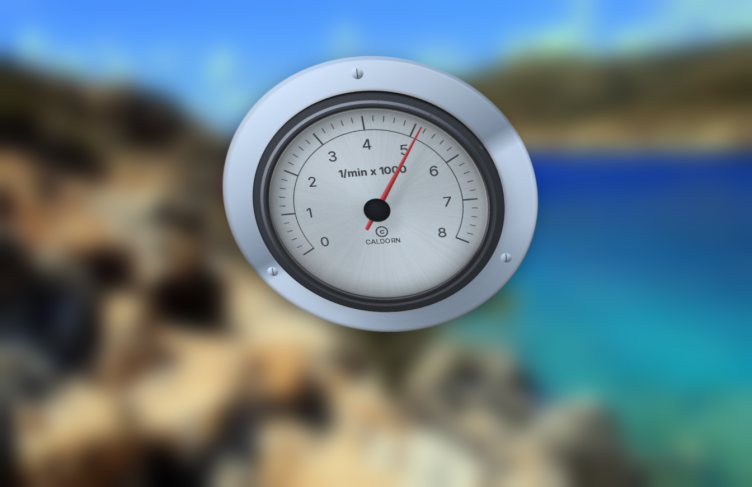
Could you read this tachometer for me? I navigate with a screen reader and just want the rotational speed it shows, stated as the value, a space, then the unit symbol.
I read 5100 rpm
